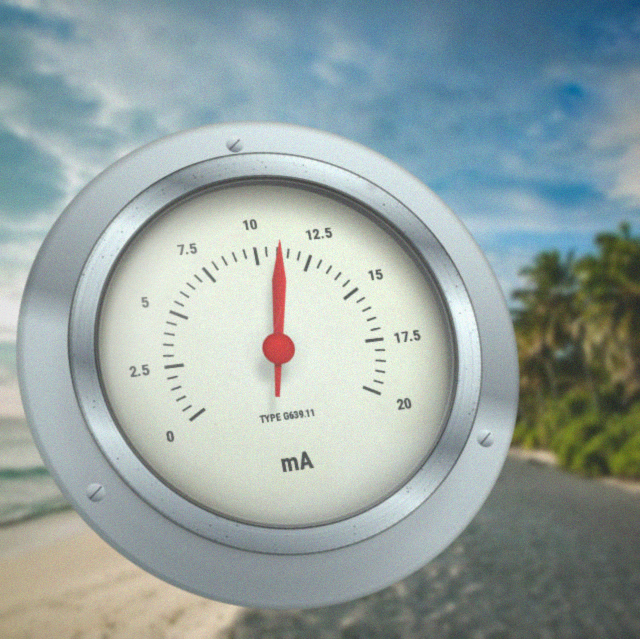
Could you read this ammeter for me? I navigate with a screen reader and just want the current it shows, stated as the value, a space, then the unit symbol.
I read 11 mA
